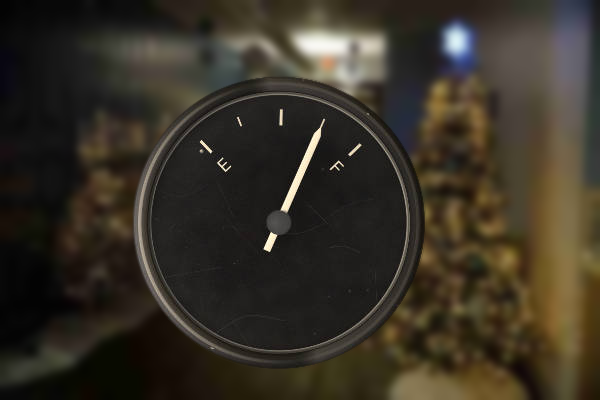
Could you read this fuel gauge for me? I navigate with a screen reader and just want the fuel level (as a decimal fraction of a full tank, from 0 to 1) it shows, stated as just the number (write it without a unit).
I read 0.75
